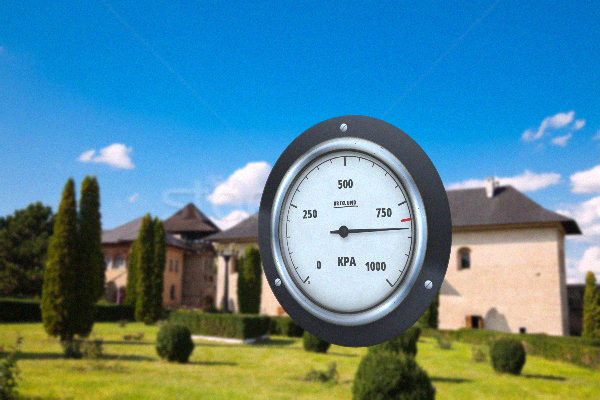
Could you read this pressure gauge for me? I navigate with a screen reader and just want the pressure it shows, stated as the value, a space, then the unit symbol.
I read 825 kPa
